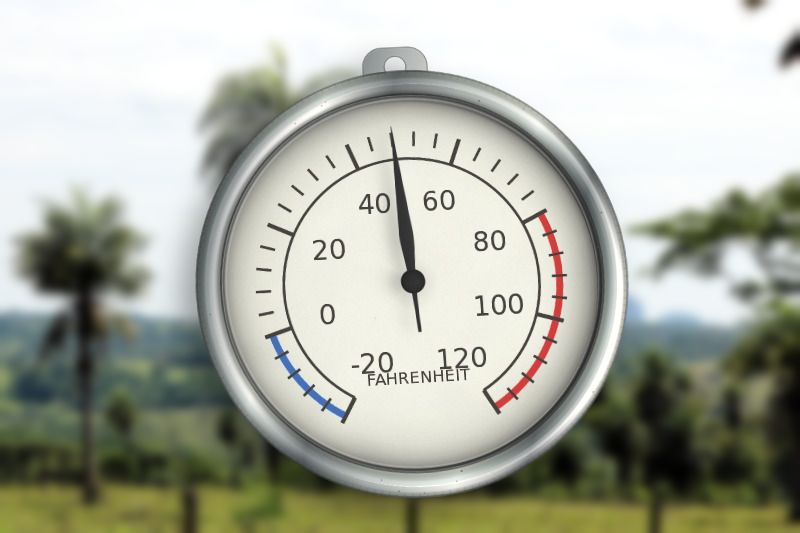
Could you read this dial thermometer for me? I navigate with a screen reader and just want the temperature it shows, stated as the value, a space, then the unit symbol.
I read 48 °F
